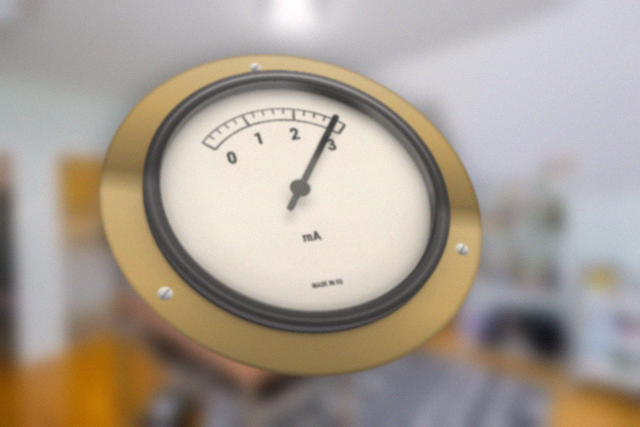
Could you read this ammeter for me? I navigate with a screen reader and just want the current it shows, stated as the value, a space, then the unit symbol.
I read 2.8 mA
